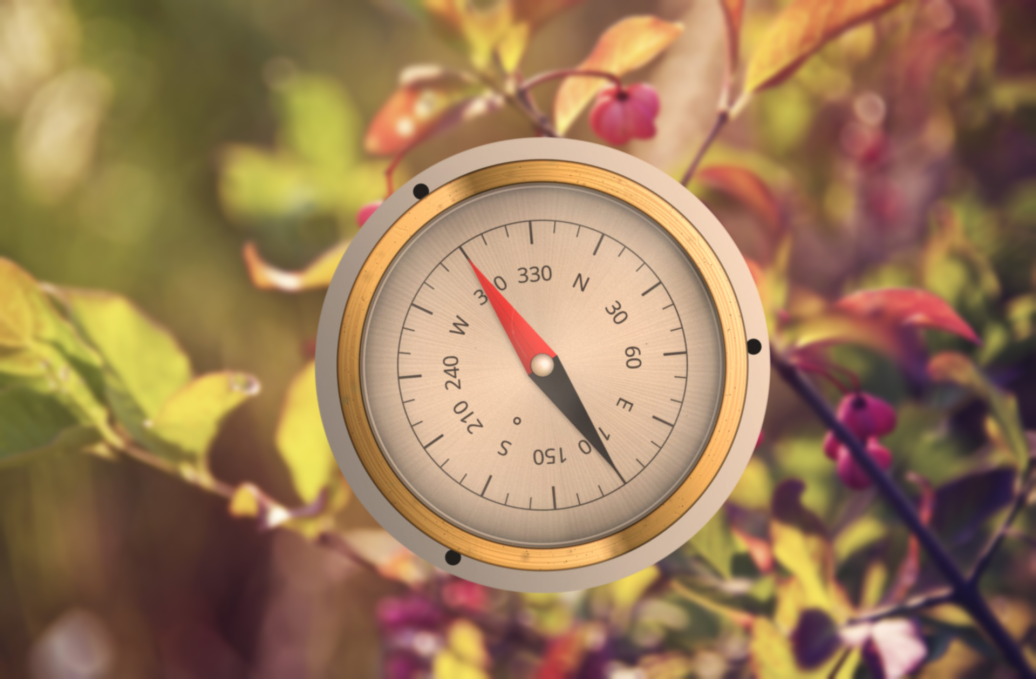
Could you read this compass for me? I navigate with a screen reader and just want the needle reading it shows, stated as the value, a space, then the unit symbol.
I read 300 °
